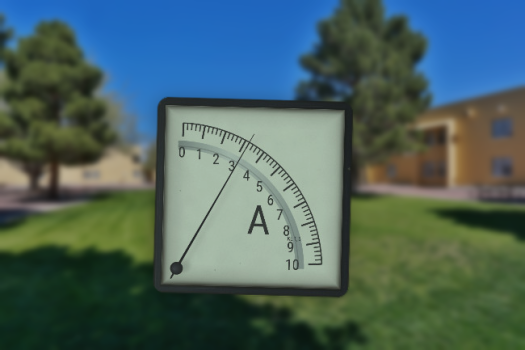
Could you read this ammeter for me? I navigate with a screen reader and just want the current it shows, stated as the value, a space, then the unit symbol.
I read 3.2 A
